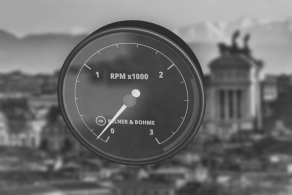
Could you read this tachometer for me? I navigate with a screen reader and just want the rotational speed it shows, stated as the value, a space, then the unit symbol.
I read 100 rpm
